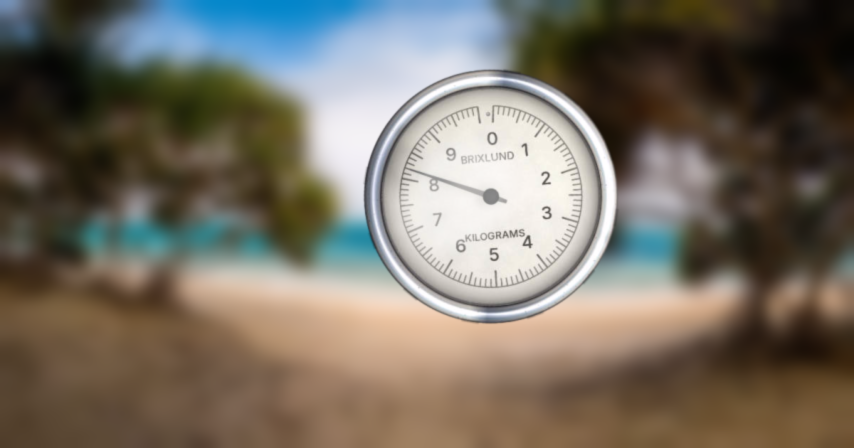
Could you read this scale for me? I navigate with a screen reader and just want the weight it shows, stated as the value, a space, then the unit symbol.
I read 8.2 kg
